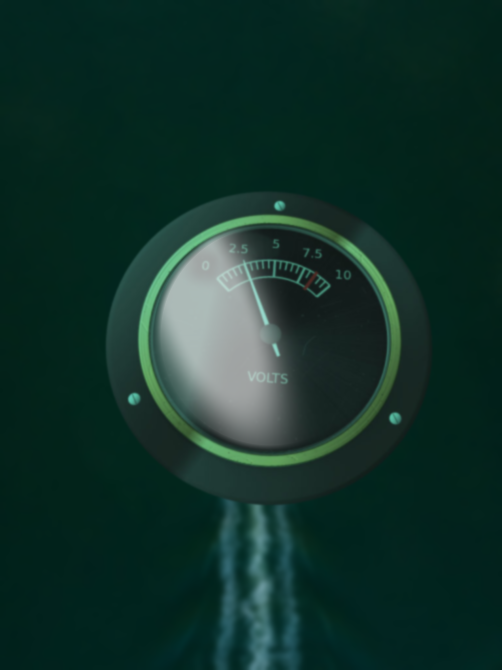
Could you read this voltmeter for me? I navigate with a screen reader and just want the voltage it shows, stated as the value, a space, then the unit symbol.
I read 2.5 V
